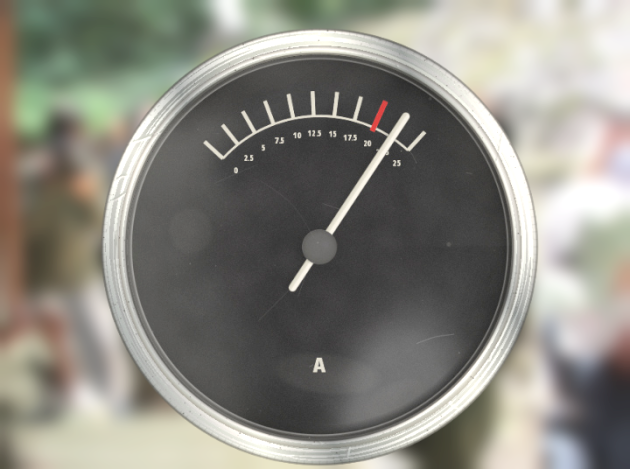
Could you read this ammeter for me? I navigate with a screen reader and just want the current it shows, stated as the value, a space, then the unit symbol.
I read 22.5 A
